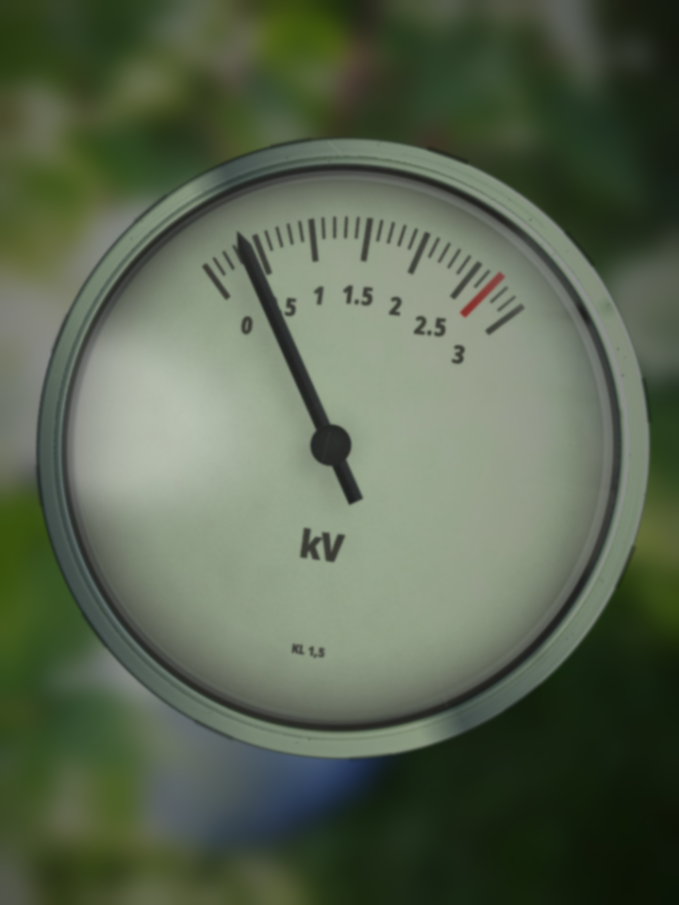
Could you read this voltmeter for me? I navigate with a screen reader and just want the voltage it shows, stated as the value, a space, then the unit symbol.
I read 0.4 kV
